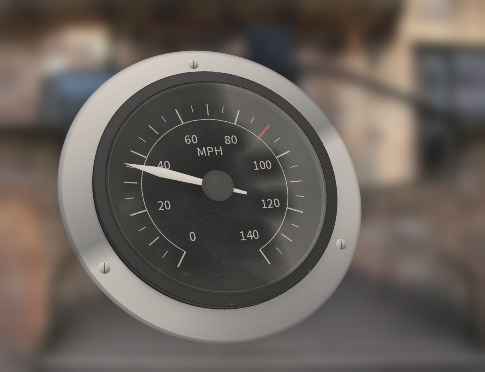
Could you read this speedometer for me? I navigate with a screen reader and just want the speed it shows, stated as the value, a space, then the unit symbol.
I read 35 mph
